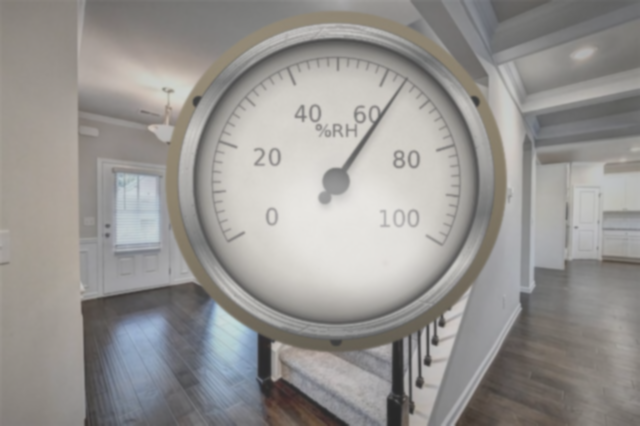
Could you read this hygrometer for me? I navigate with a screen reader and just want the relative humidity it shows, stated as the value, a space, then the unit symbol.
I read 64 %
